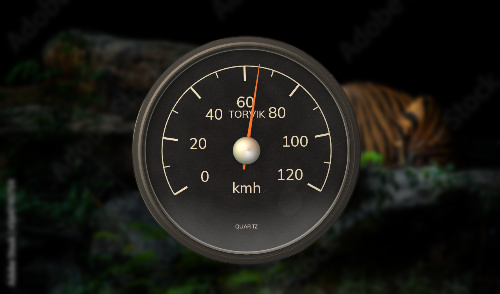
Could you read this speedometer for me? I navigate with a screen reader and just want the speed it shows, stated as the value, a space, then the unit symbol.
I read 65 km/h
